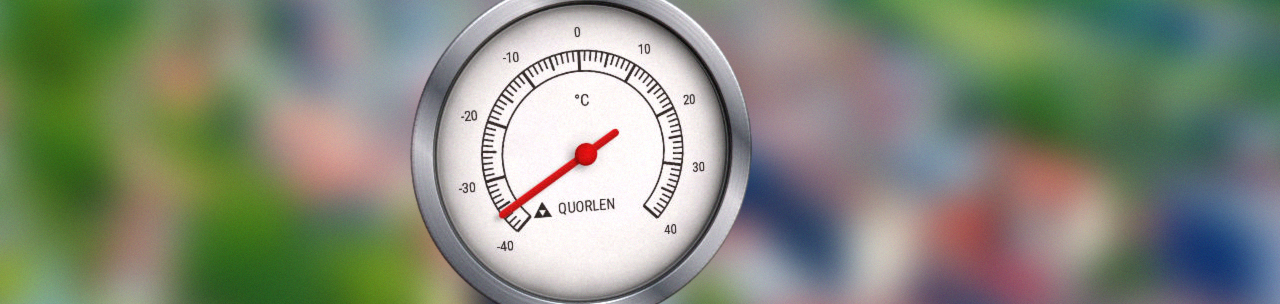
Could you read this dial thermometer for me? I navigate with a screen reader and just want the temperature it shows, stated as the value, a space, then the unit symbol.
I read -36 °C
